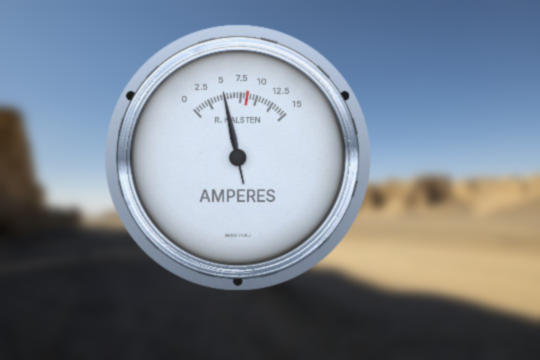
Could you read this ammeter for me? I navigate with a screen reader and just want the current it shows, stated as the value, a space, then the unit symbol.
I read 5 A
